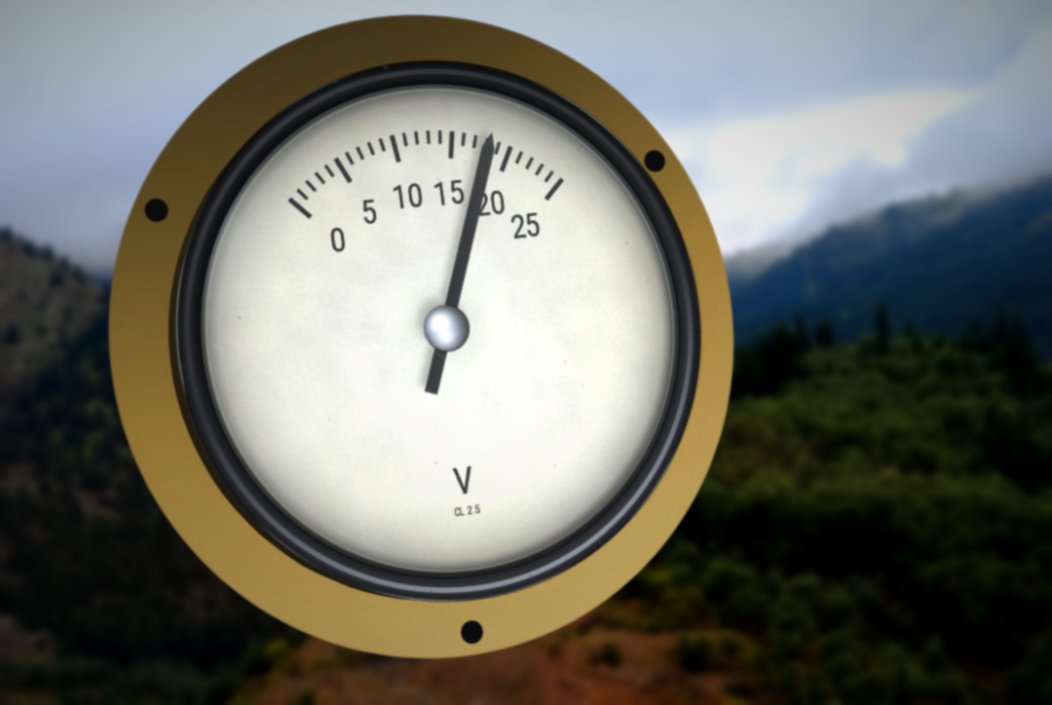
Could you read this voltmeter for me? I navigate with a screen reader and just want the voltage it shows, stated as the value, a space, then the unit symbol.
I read 18 V
